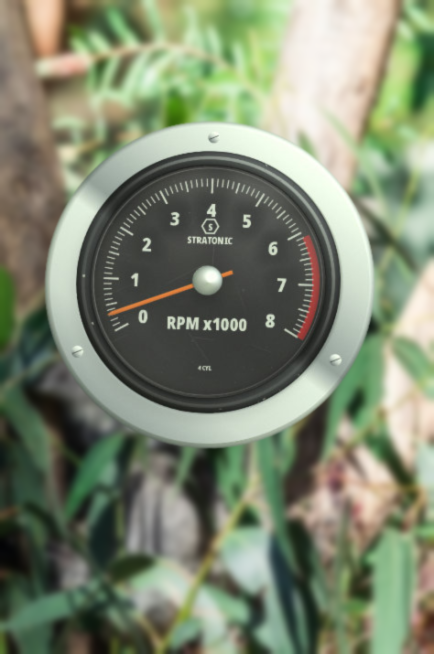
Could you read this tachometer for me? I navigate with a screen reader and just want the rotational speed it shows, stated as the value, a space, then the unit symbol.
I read 300 rpm
